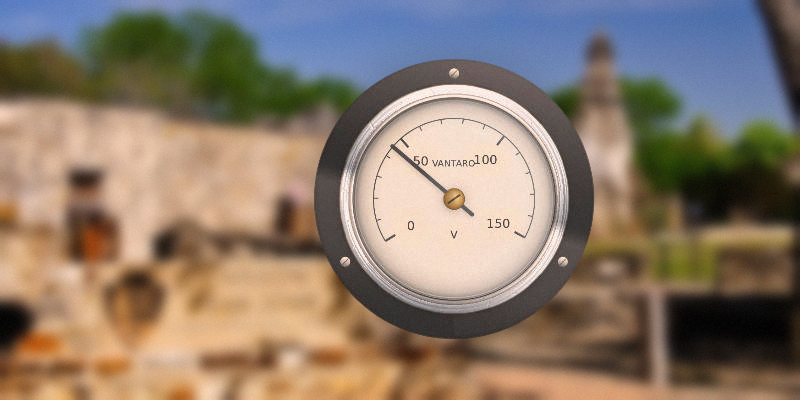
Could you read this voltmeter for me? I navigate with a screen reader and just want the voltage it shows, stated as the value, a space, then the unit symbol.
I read 45 V
